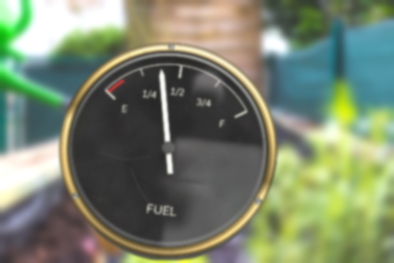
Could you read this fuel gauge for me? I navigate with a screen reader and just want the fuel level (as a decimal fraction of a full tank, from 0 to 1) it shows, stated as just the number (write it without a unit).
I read 0.375
